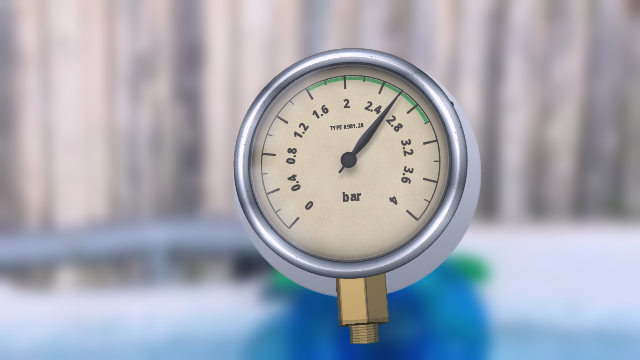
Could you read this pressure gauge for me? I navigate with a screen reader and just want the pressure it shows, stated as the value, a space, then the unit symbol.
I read 2.6 bar
